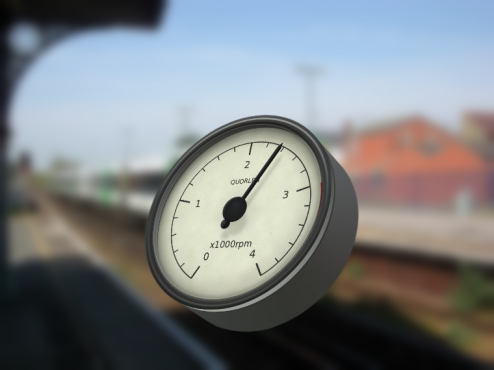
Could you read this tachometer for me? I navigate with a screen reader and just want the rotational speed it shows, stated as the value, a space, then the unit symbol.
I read 2400 rpm
